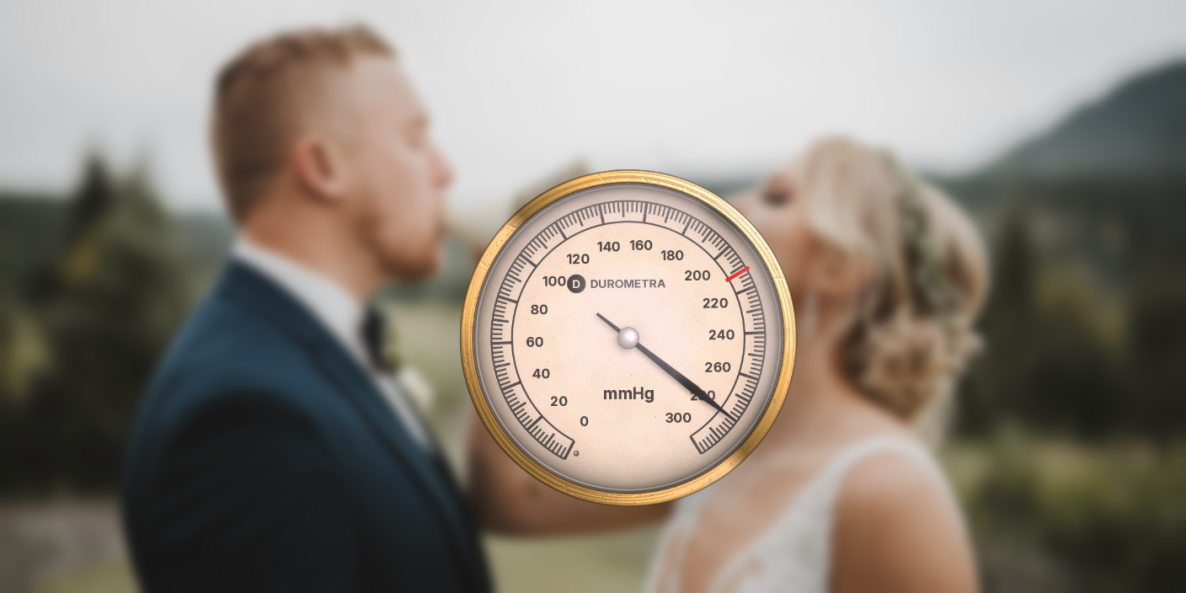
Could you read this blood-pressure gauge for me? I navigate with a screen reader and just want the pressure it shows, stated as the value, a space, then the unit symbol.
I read 280 mmHg
